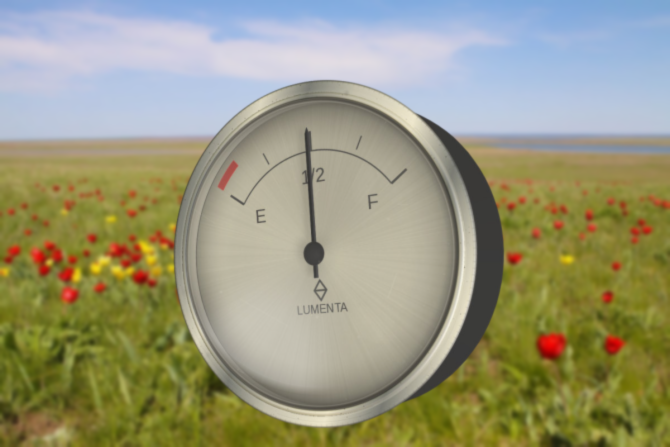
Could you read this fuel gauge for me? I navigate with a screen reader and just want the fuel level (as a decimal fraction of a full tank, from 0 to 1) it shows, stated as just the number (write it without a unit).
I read 0.5
